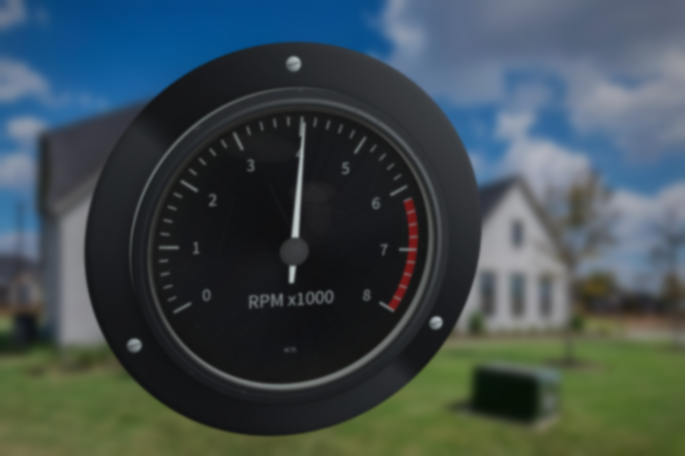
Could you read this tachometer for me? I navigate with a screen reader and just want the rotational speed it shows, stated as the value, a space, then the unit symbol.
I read 4000 rpm
